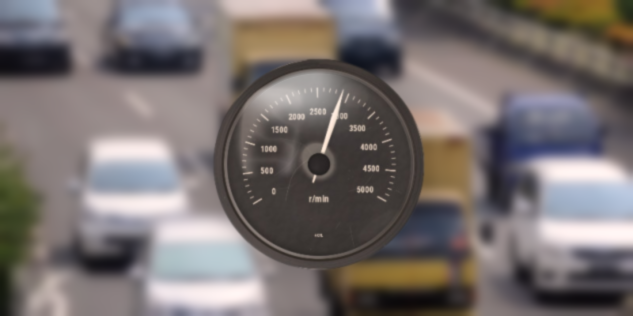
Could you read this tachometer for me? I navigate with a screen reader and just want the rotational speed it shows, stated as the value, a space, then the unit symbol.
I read 2900 rpm
